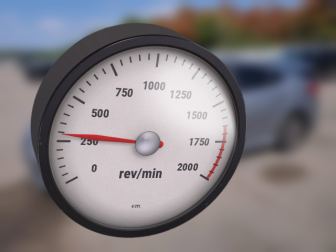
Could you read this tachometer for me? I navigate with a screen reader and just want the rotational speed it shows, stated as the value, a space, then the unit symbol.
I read 300 rpm
